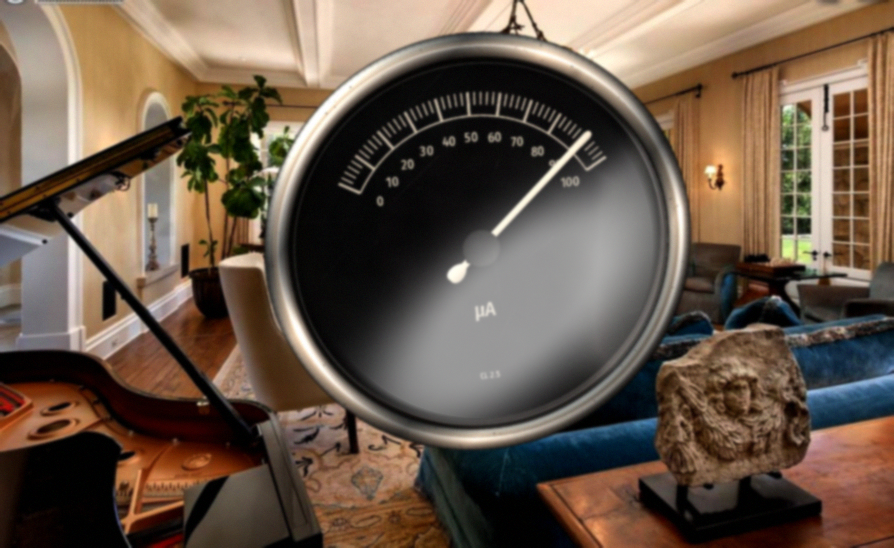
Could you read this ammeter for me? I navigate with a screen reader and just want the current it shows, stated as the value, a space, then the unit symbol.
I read 90 µA
